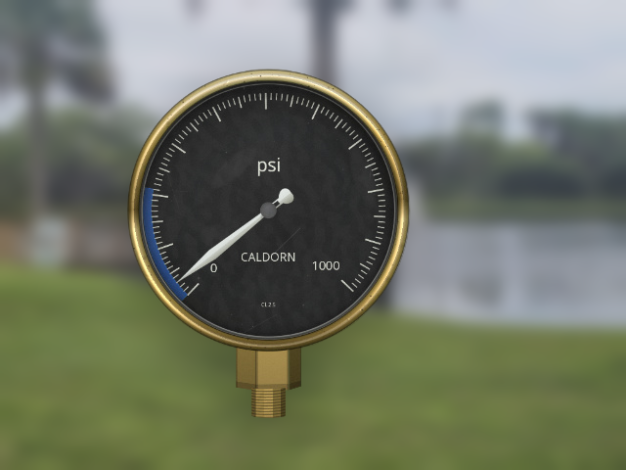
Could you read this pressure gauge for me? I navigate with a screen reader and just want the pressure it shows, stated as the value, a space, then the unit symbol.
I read 30 psi
